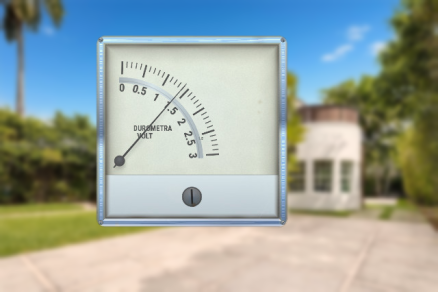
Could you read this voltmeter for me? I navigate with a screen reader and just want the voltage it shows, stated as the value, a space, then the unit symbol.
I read 1.4 V
